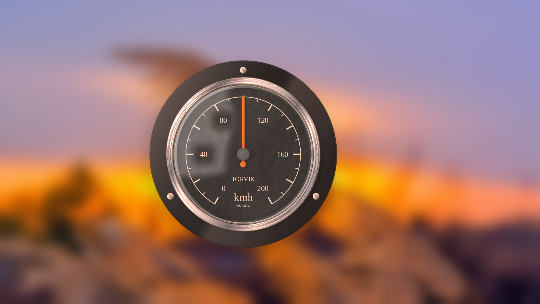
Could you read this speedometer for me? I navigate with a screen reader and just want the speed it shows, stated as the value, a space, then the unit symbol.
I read 100 km/h
